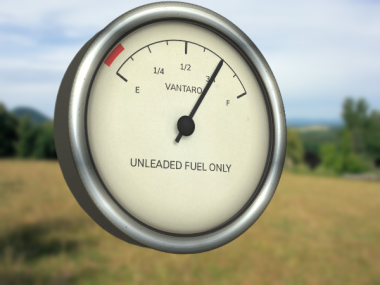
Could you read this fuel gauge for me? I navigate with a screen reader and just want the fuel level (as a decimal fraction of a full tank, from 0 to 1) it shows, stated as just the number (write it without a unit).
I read 0.75
